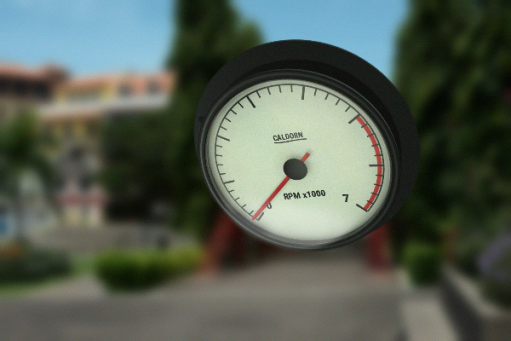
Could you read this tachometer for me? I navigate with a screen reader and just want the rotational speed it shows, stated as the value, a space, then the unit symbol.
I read 100 rpm
